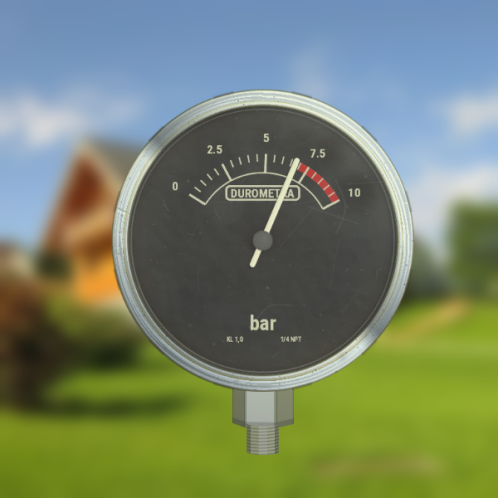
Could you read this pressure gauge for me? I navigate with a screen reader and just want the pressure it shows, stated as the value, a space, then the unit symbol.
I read 6.75 bar
